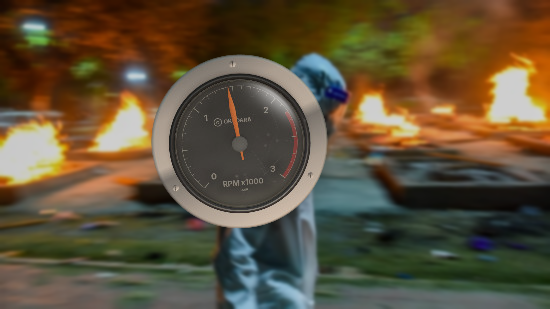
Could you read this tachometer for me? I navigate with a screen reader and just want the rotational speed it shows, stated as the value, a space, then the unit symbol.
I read 1450 rpm
